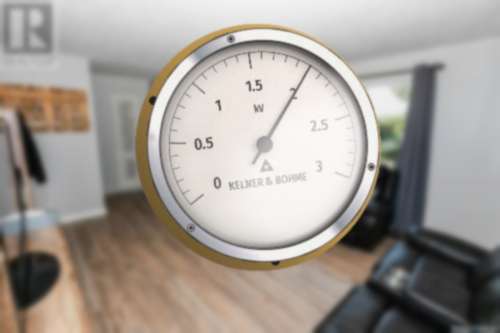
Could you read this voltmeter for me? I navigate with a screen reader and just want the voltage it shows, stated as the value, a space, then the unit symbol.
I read 2 kV
